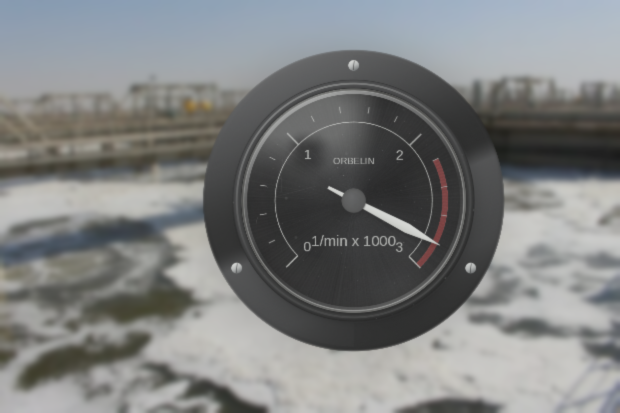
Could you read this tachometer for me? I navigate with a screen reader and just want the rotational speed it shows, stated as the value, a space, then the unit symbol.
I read 2800 rpm
